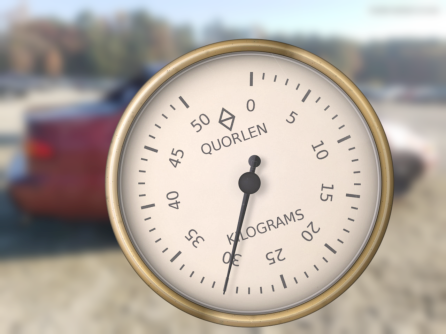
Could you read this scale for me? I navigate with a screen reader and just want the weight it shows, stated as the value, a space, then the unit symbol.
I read 30 kg
